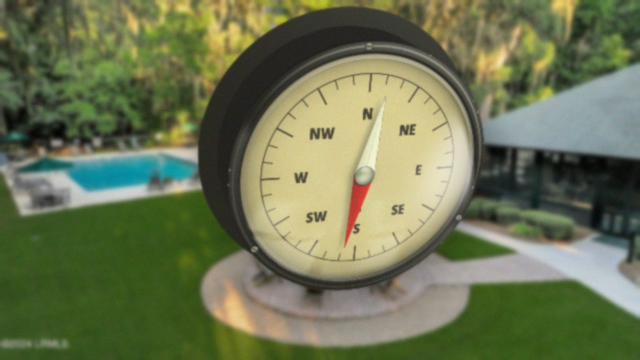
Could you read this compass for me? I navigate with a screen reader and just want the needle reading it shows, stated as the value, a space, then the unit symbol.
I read 190 °
